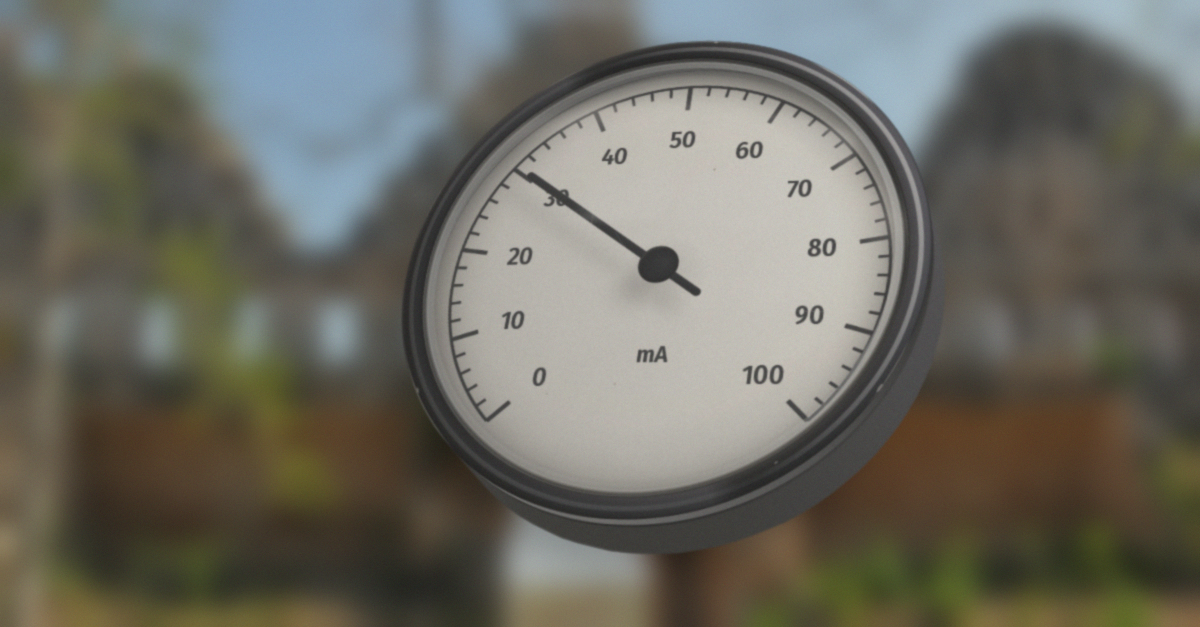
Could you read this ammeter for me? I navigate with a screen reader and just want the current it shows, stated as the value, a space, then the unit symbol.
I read 30 mA
